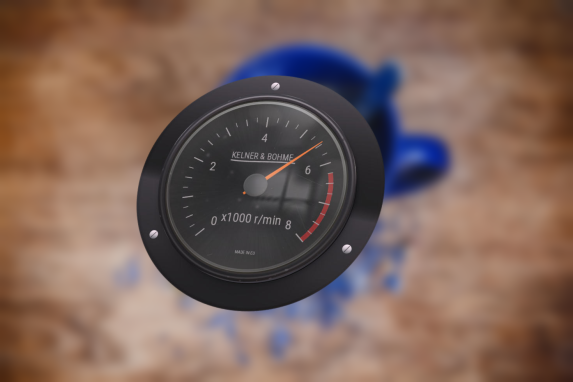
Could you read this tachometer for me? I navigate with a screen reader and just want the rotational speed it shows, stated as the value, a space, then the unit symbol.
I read 5500 rpm
